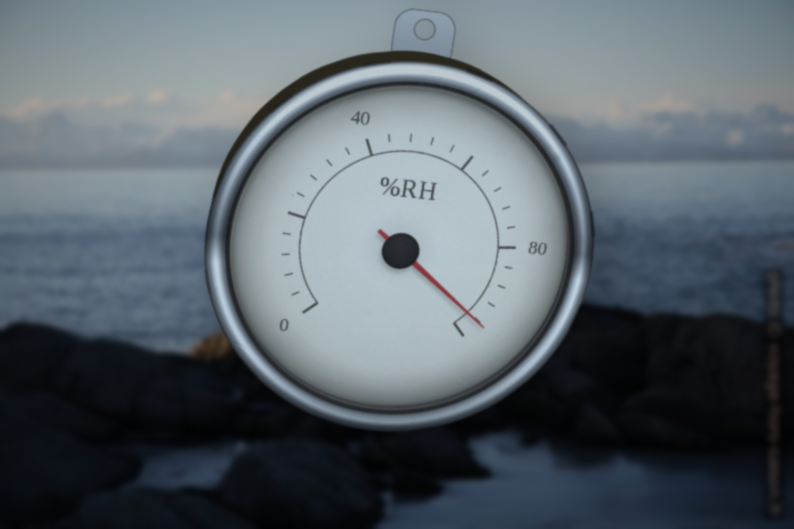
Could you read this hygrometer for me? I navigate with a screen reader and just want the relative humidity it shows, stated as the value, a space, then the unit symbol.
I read 96 %
